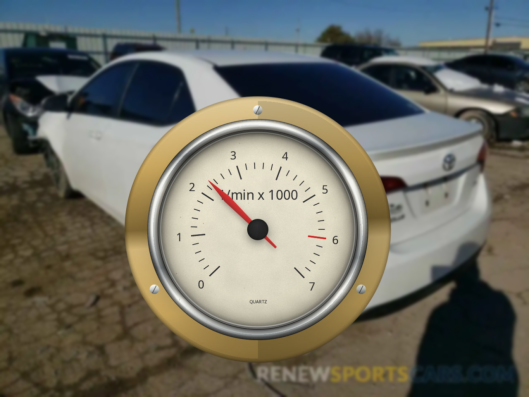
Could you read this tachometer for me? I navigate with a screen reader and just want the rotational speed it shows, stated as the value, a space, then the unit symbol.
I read 2300 rpm
